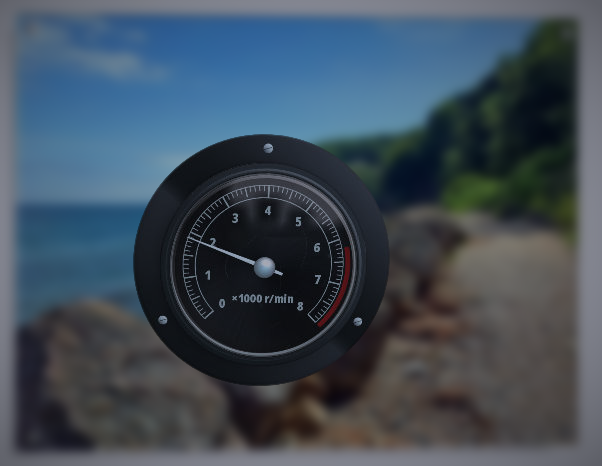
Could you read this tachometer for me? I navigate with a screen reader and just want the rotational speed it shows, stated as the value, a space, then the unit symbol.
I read 1900 rpm
